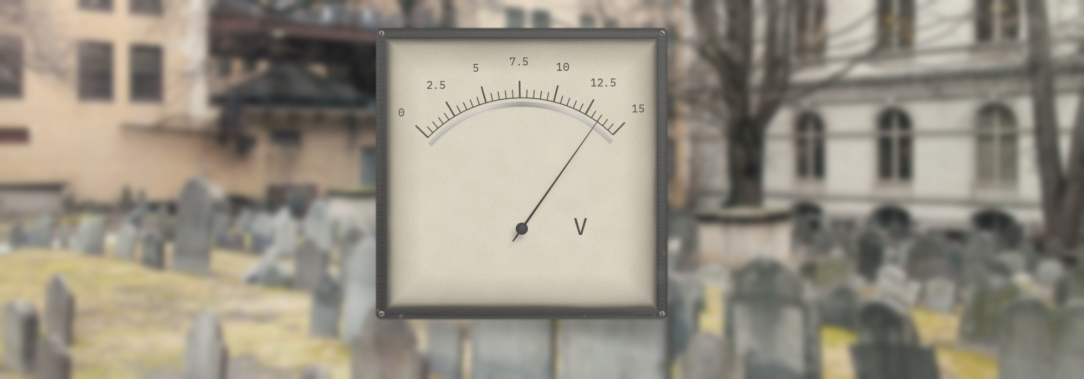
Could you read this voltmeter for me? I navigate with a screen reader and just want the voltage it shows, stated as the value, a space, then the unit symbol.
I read 13.5 V
